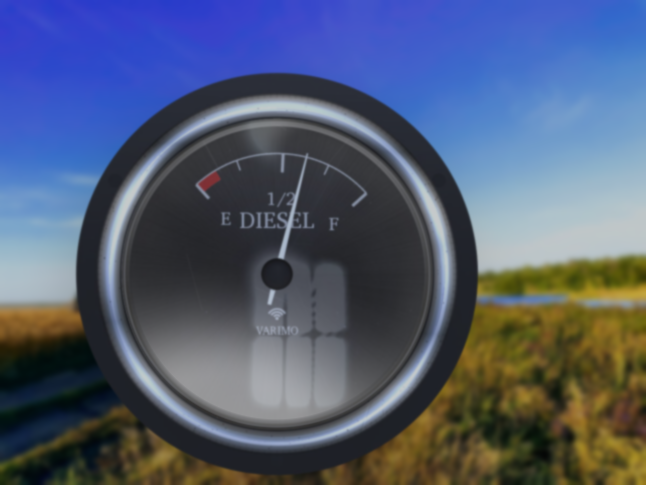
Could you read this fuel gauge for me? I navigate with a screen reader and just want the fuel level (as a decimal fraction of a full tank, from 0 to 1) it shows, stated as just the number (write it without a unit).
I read 0.625
